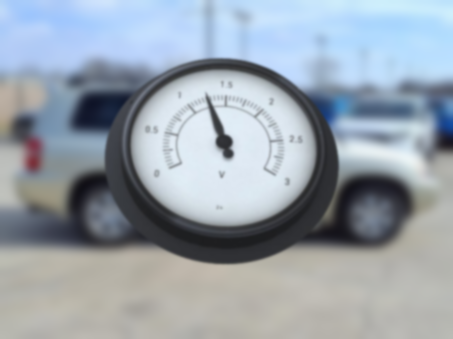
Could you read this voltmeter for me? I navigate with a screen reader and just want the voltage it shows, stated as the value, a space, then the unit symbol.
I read 1.25 V
